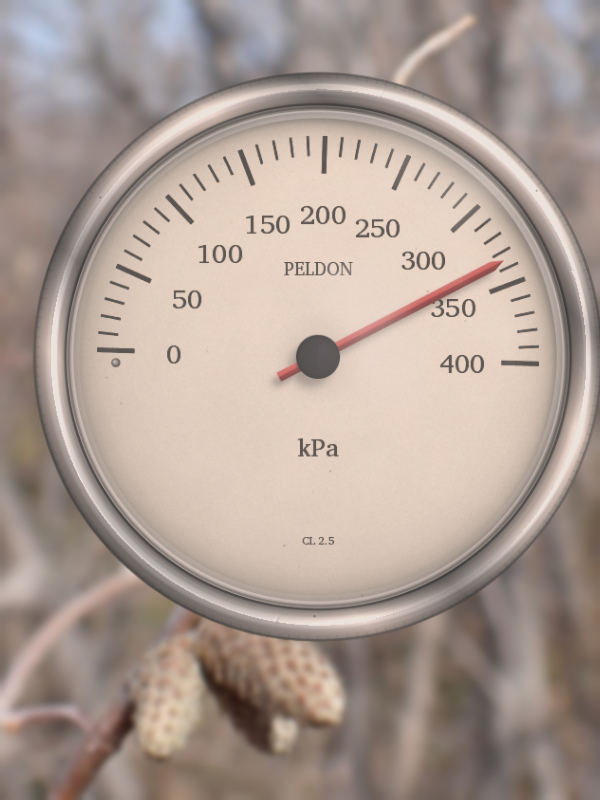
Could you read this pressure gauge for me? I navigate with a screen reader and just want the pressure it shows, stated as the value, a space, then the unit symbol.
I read 335 kPa
